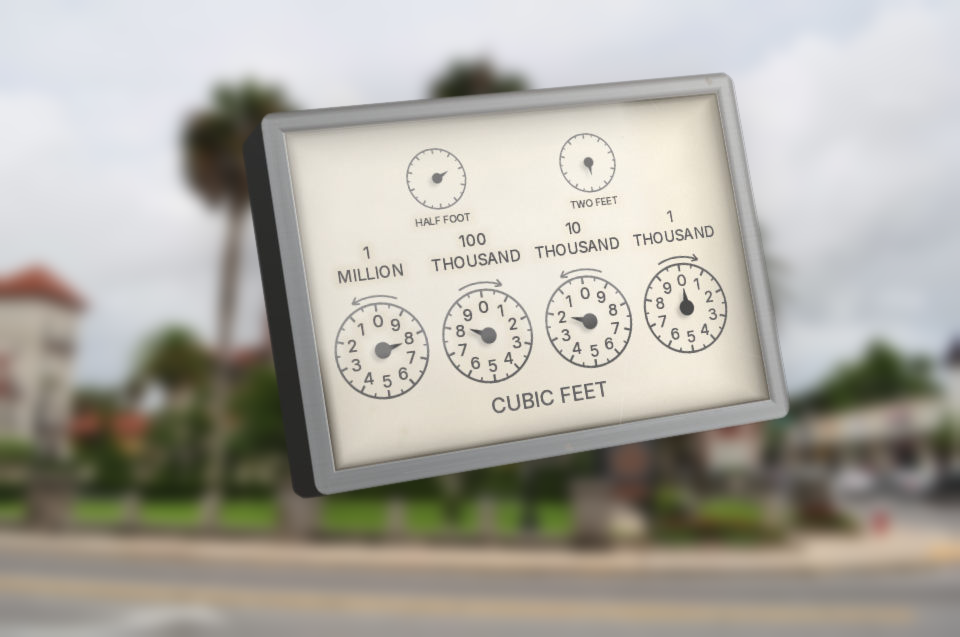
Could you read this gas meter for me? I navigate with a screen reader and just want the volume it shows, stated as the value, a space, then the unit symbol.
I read 782000 ft³
